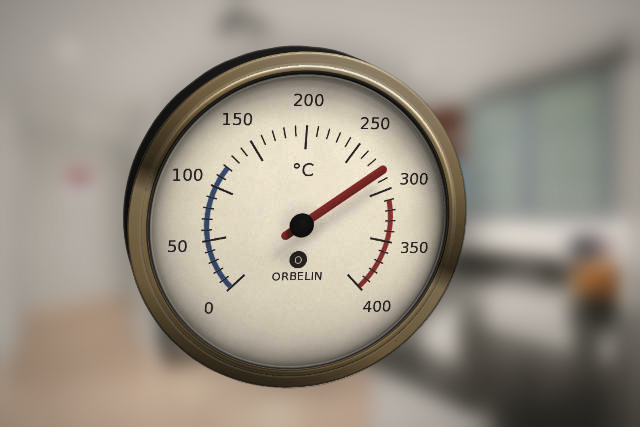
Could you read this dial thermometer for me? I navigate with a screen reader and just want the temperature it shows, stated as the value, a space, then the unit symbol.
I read 280 °C
